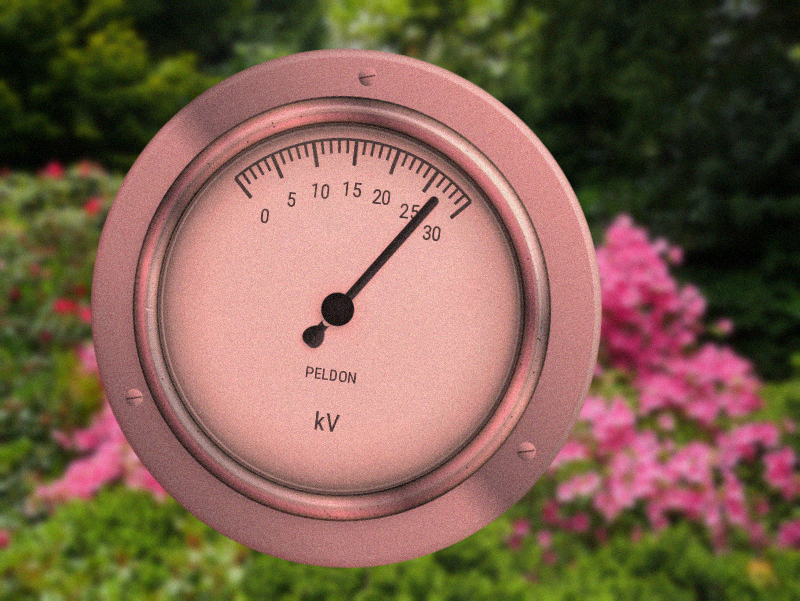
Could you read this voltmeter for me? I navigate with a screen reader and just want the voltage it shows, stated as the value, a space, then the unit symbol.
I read 27 kV
